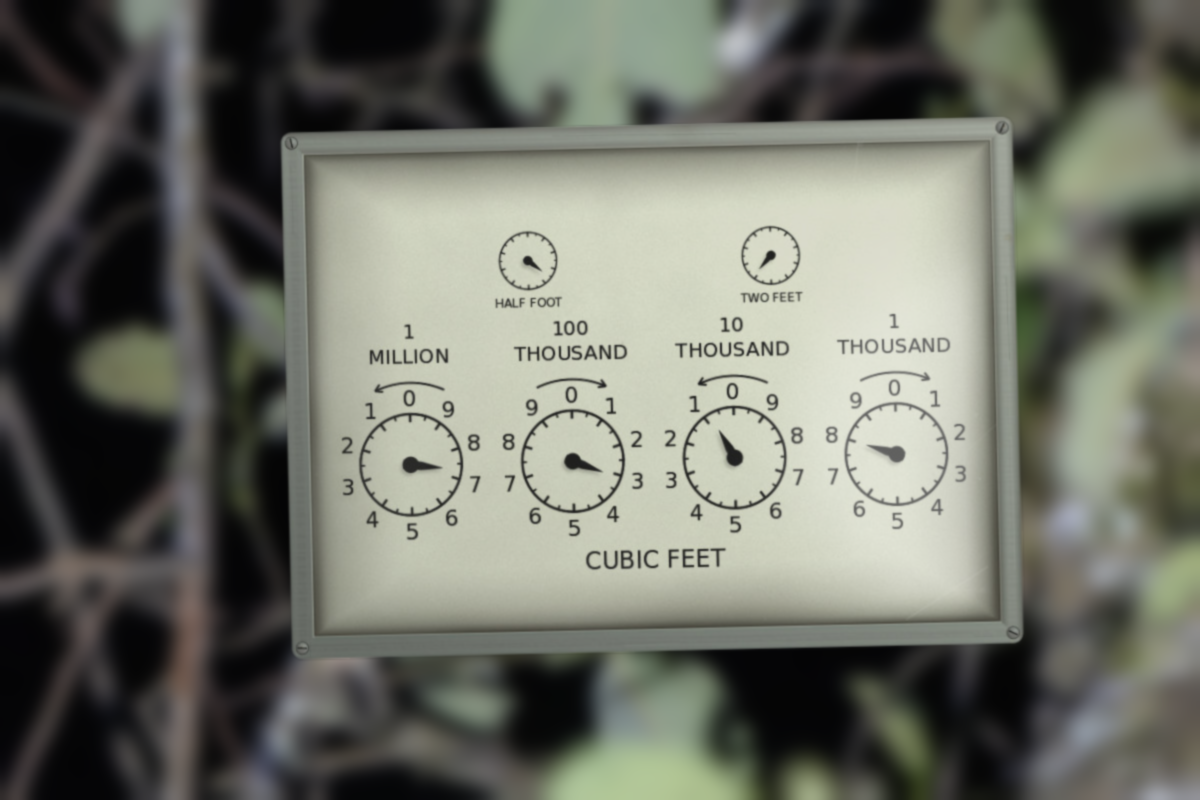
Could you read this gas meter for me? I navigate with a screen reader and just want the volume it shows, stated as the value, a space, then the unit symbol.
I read 730800 ft³
